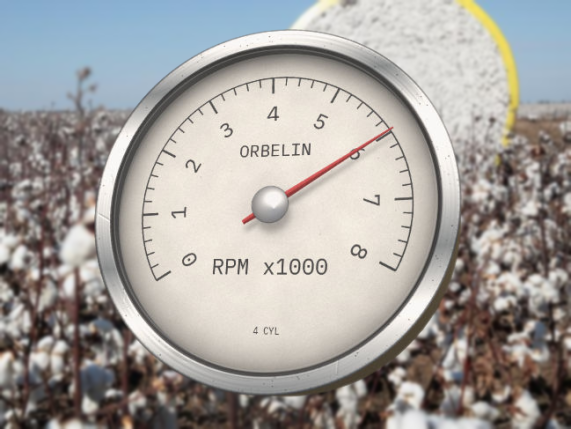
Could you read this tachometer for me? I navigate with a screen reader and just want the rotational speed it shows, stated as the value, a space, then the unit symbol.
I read 6000 rpm
